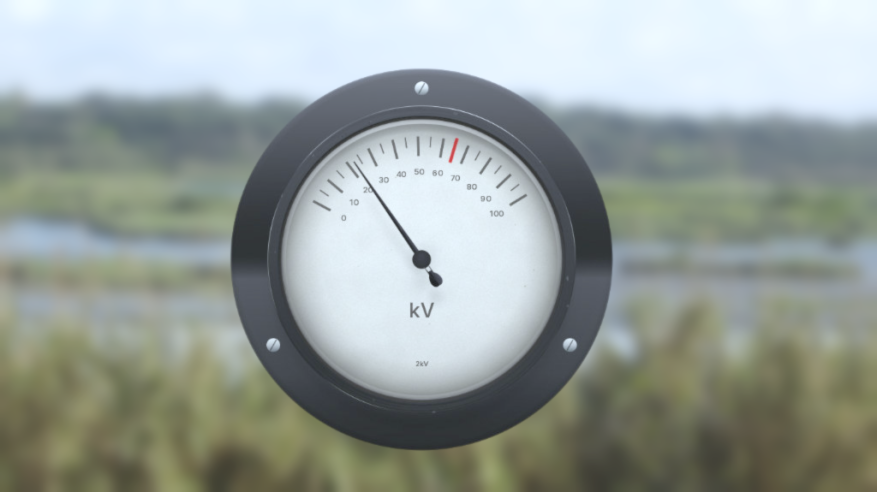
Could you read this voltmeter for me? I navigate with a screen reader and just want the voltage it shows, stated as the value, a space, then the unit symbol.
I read 22.5 kV
